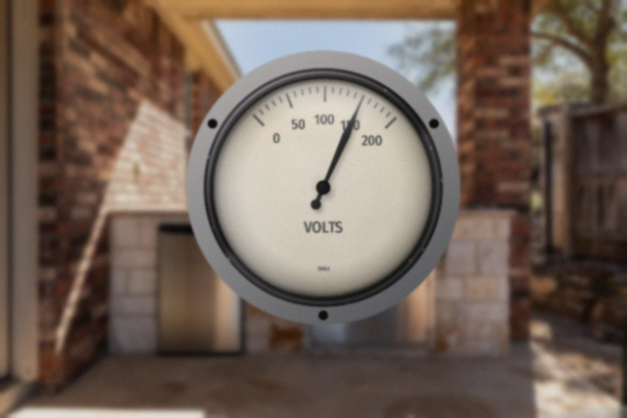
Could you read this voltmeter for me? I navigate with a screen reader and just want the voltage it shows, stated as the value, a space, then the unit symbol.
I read 150 V
